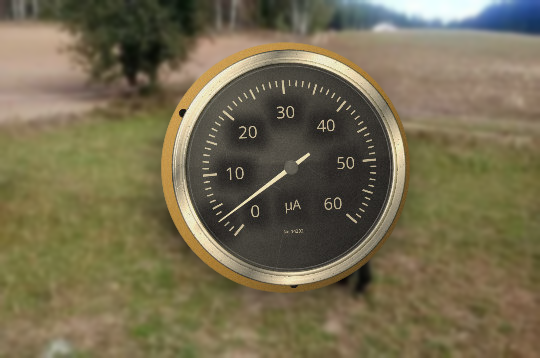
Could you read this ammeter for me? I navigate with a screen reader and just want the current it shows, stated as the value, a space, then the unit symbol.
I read 3 µA
